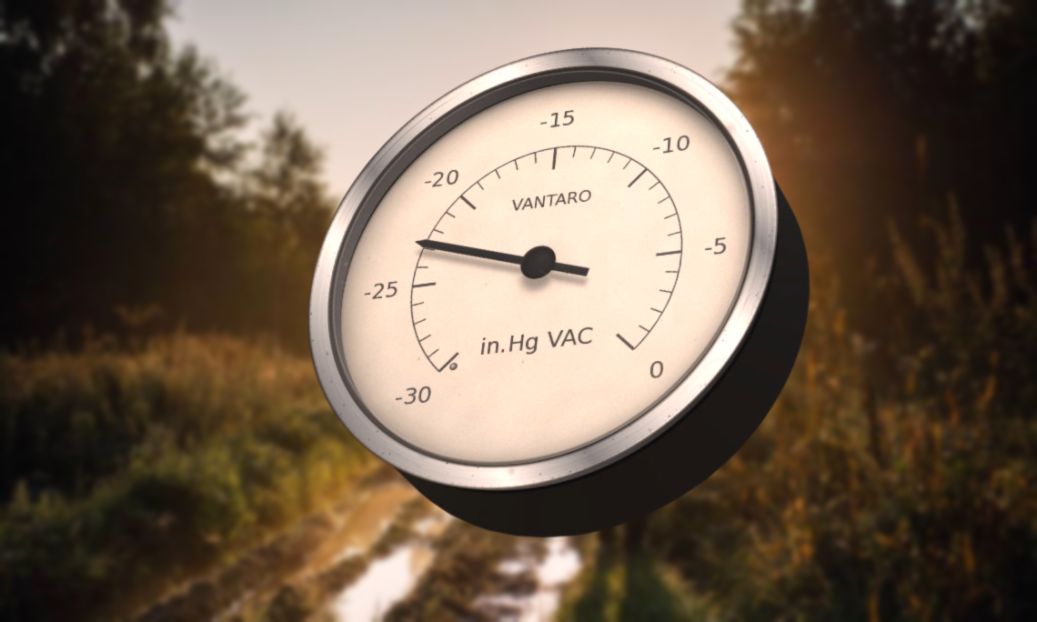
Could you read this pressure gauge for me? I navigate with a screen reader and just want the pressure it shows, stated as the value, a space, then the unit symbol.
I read -23 inHg
